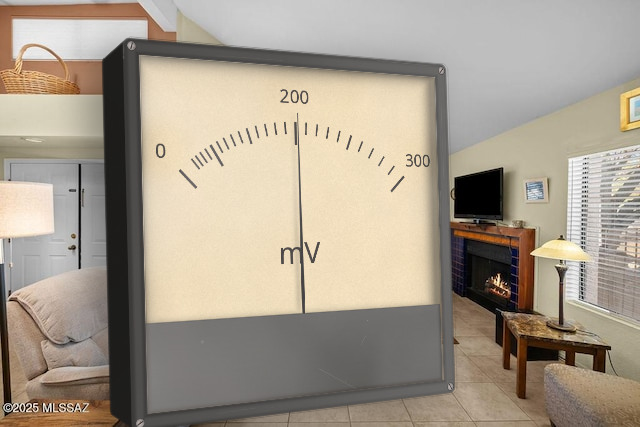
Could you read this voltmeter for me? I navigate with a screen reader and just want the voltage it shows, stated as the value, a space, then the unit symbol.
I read 200 mV
